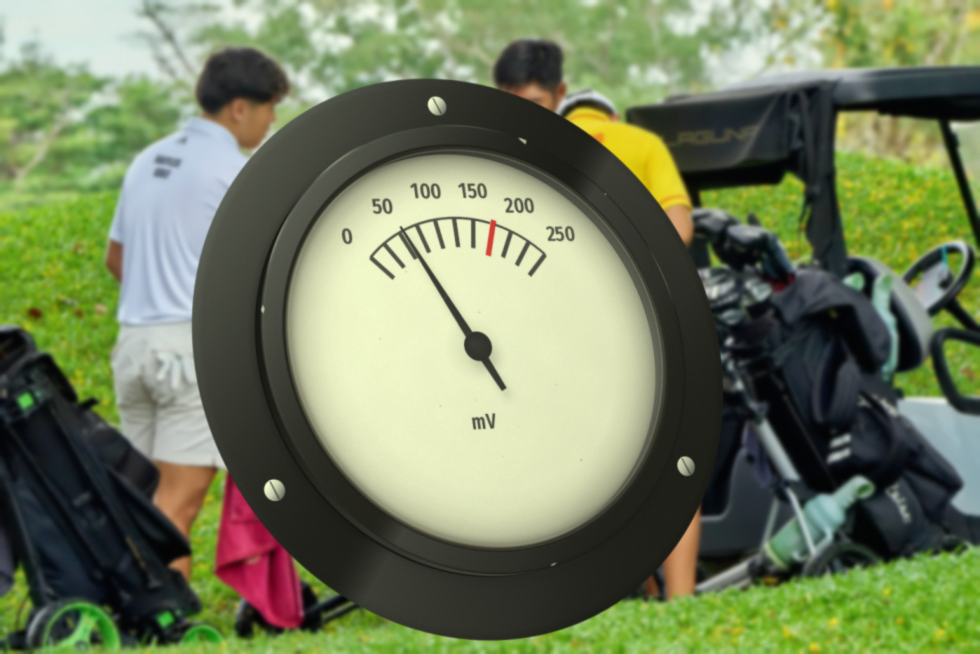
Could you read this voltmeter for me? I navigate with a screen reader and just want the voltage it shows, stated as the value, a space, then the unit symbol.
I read 50 mV
